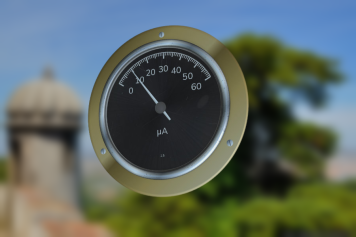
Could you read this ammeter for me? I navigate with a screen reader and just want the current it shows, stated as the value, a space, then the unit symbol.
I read 10 µA
